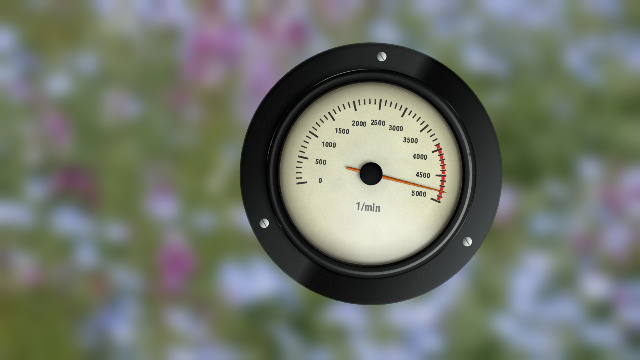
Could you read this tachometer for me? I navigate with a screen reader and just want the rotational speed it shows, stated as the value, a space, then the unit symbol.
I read 4800 rpm
